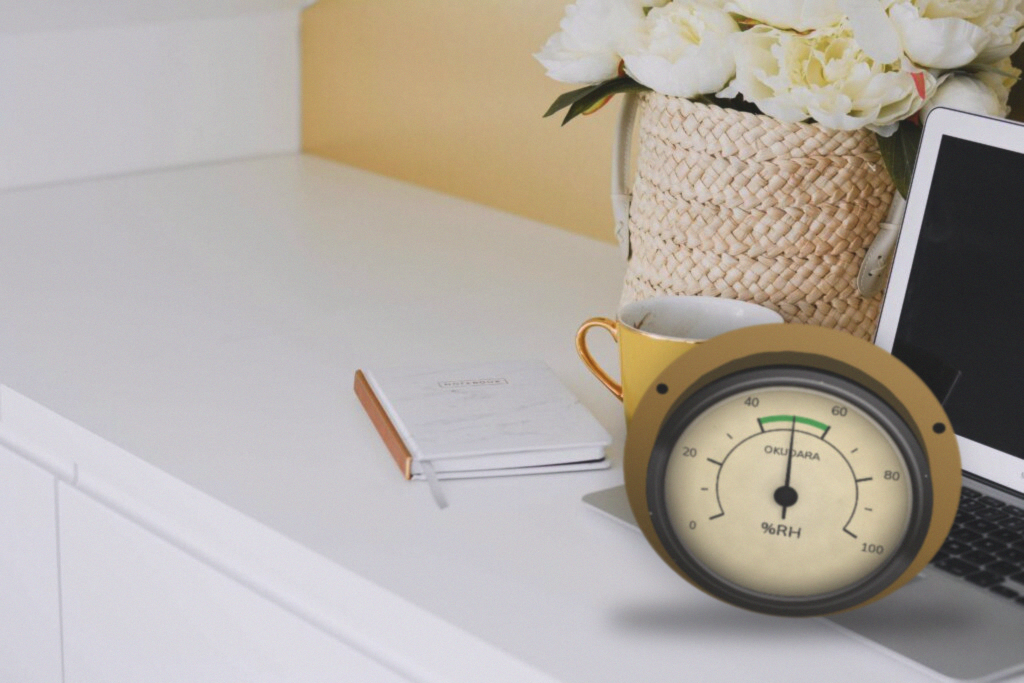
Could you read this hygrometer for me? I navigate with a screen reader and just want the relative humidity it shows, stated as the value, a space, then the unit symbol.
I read 50 %
